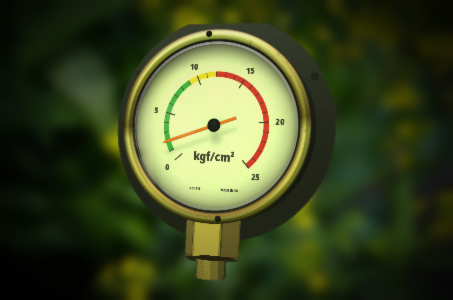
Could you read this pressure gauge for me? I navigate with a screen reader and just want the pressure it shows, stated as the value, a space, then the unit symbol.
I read 2 kg/cm²
